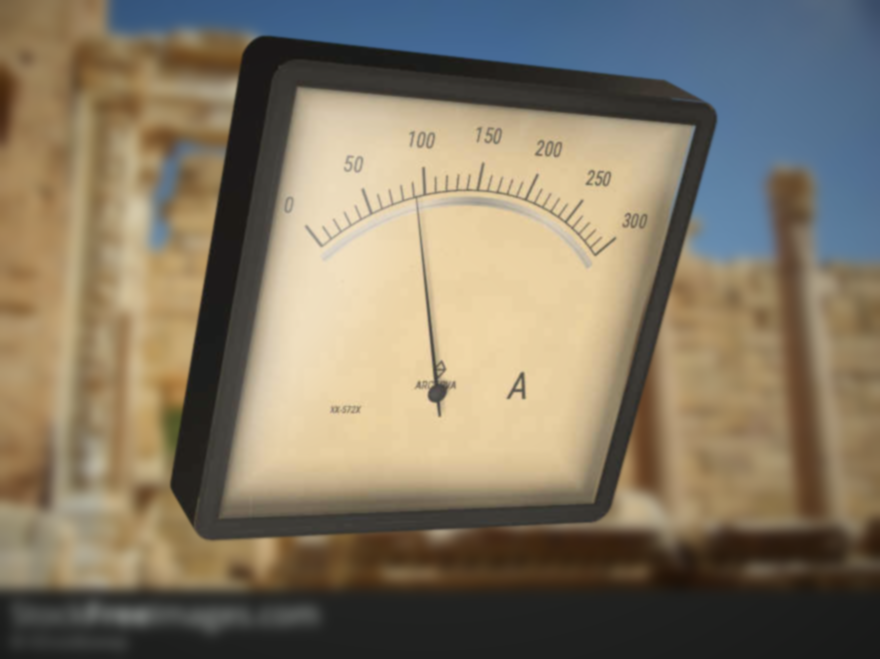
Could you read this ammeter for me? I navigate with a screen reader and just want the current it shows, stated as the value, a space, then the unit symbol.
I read 90 A
